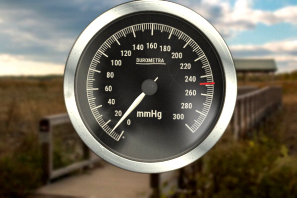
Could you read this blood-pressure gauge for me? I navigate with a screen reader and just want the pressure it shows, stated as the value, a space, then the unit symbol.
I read 10 mmHg
